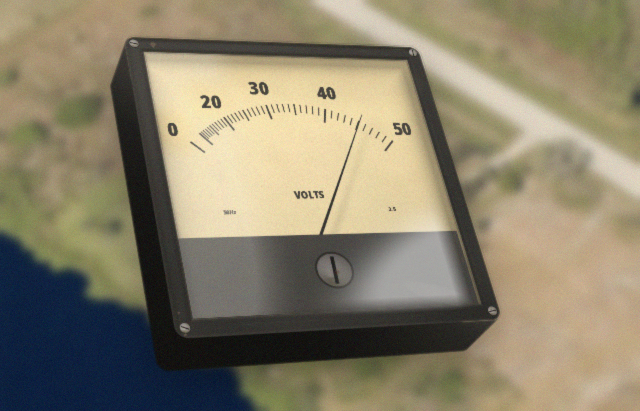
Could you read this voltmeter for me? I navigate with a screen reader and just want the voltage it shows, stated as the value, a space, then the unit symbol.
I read 45 V
